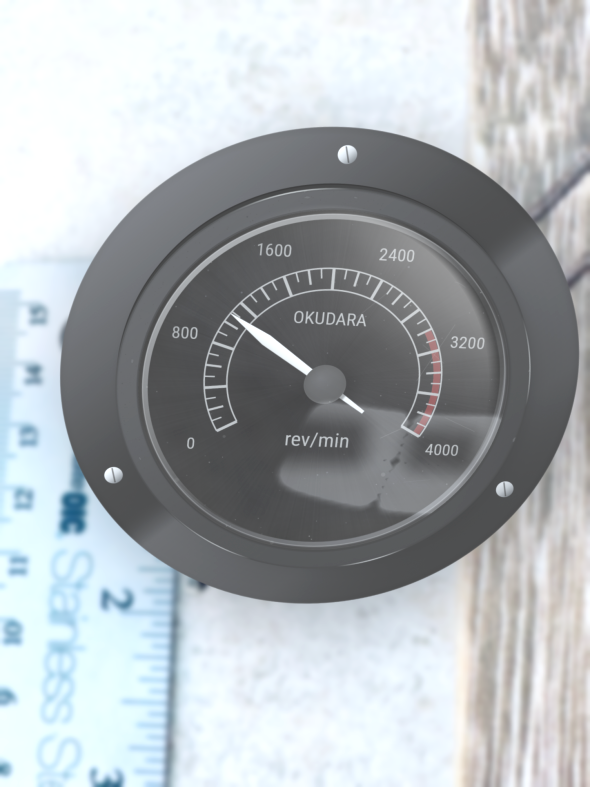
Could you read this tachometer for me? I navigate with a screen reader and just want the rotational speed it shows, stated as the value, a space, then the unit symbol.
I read 1100 rpm
